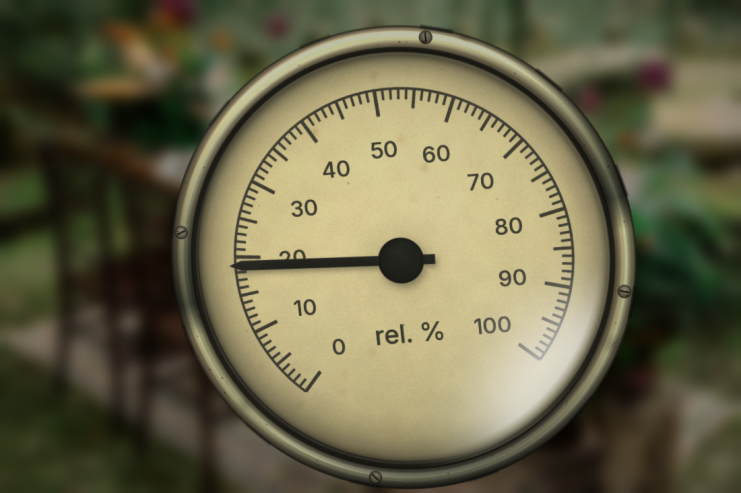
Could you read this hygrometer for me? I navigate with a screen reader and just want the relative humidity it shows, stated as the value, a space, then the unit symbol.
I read 19 %
